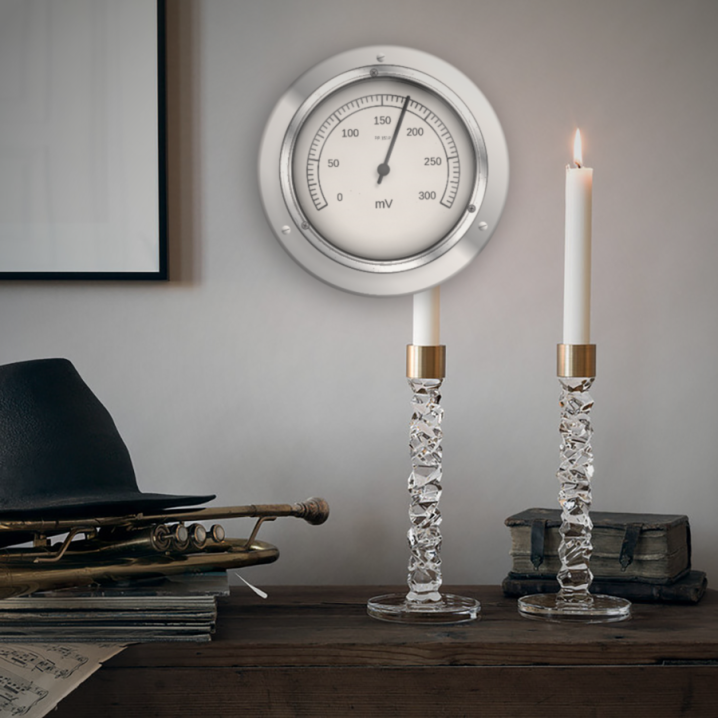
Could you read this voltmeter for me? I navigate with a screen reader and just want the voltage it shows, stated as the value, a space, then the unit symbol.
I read 175 mV
